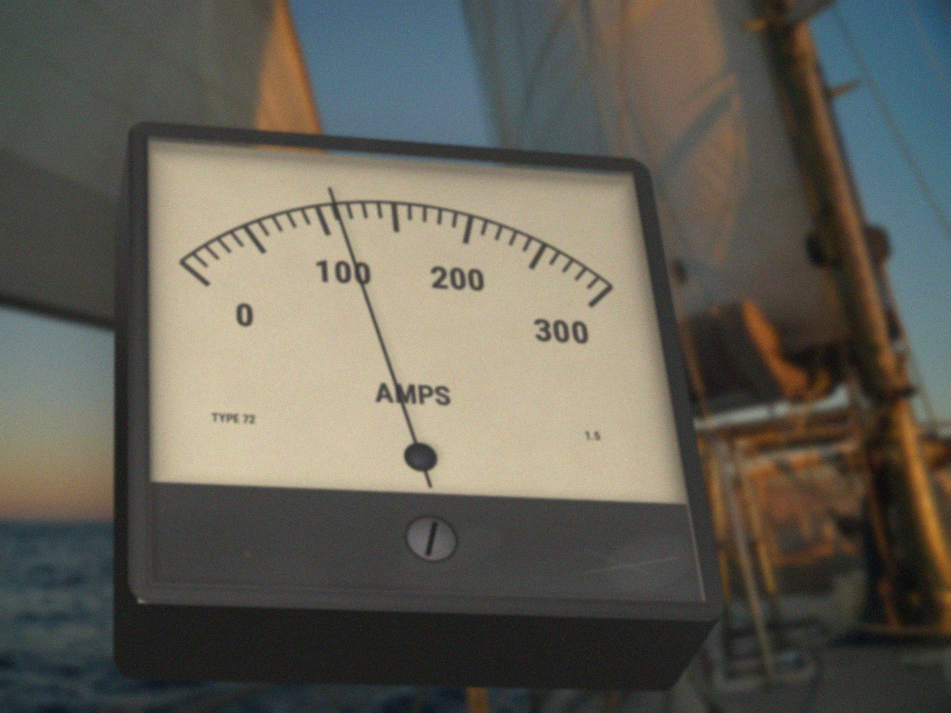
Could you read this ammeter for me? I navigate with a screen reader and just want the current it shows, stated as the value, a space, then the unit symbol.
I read 110 A
